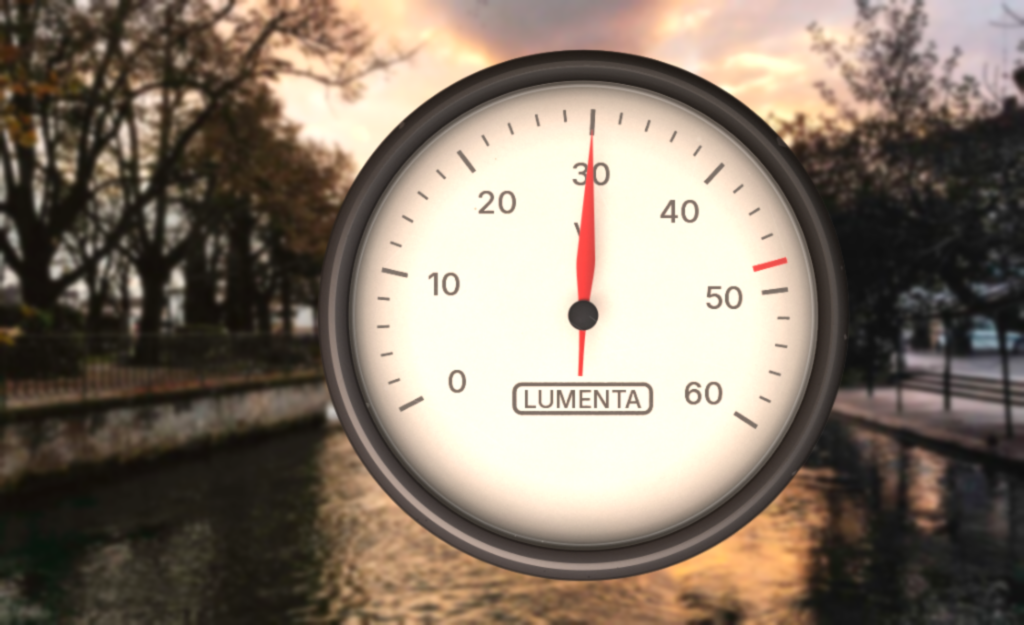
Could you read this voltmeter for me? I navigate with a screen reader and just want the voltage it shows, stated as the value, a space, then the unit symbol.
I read 30 V
